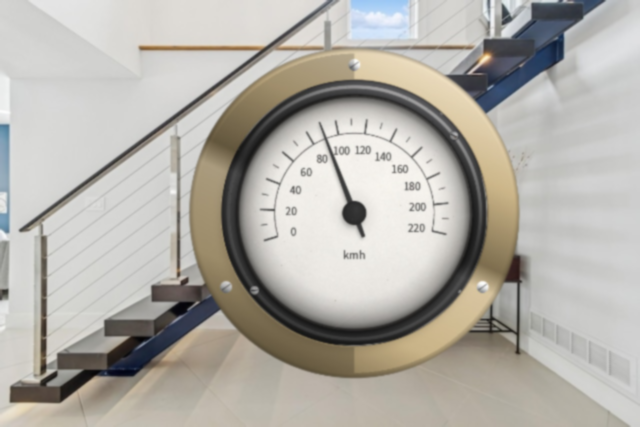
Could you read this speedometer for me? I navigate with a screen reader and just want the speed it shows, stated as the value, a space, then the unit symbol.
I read 90 km/h
